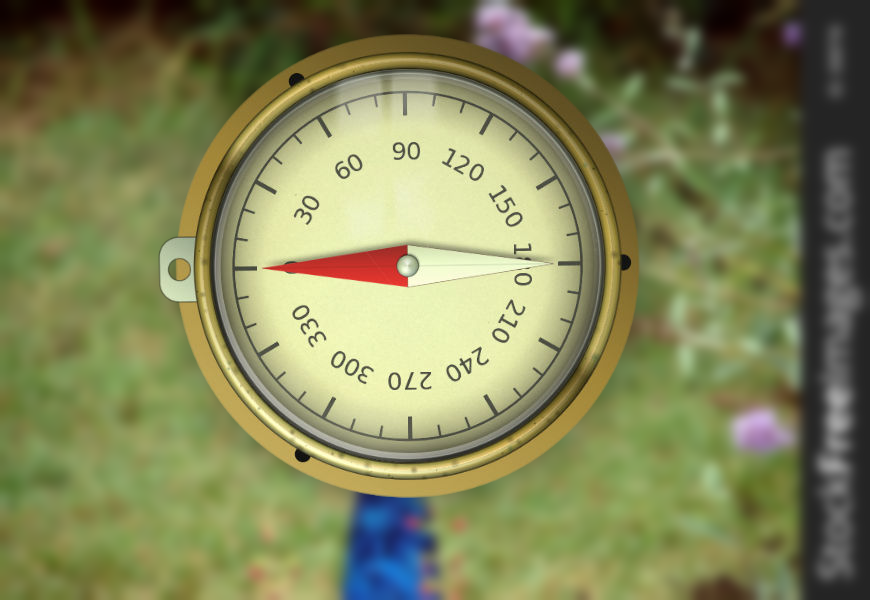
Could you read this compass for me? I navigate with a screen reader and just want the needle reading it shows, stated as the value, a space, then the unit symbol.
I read 0 °
